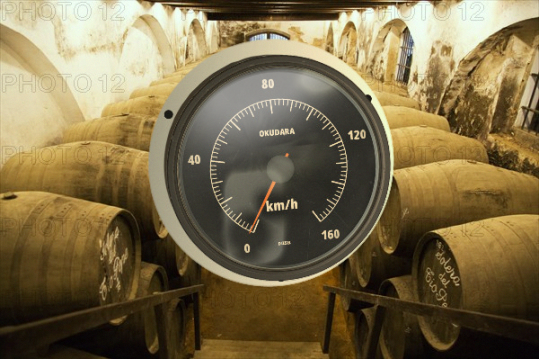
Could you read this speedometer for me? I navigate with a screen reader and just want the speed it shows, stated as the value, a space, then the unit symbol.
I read 2 km/h
